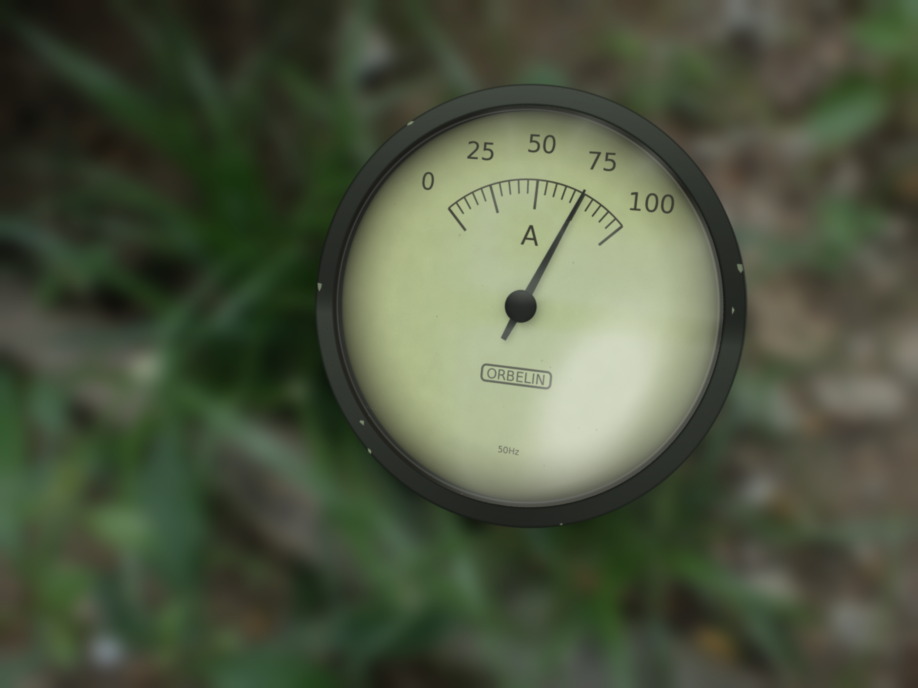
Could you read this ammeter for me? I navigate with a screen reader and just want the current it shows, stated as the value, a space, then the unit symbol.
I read 75 A
